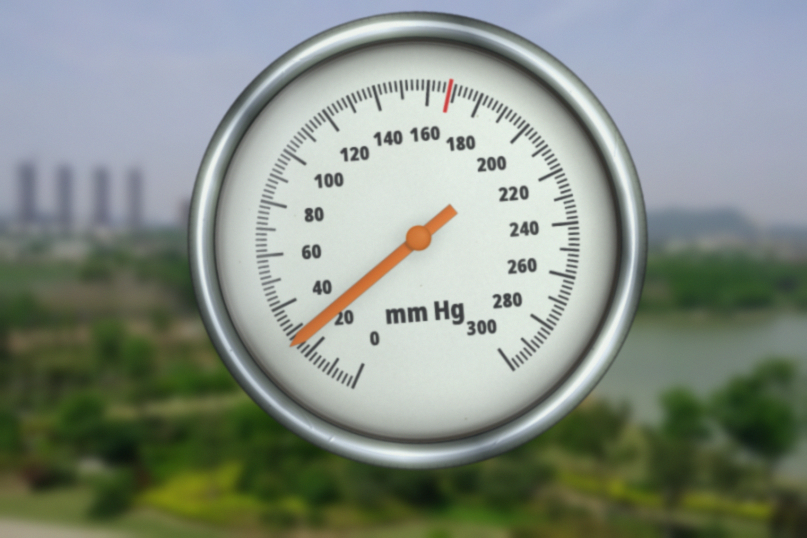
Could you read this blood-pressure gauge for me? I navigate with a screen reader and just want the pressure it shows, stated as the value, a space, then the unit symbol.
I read 26 mmHg
